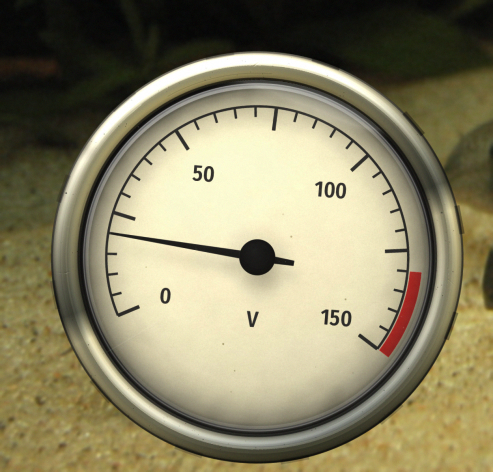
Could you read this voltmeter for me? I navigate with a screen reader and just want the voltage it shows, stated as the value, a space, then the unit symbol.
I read 20 V
